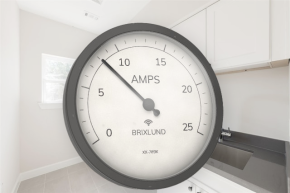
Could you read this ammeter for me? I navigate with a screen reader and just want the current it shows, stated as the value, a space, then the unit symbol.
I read 8 A
